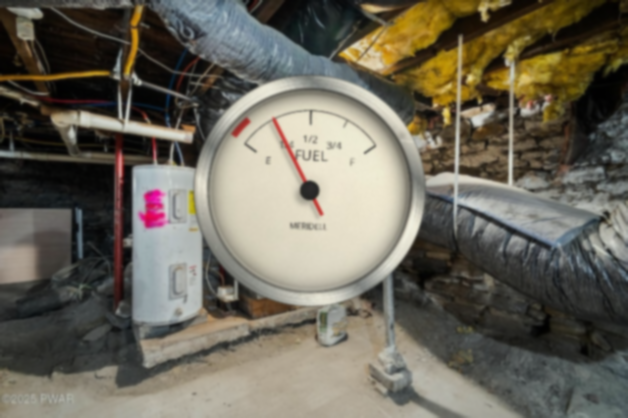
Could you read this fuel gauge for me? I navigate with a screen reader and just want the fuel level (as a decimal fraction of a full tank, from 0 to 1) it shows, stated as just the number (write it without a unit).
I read 0.25
